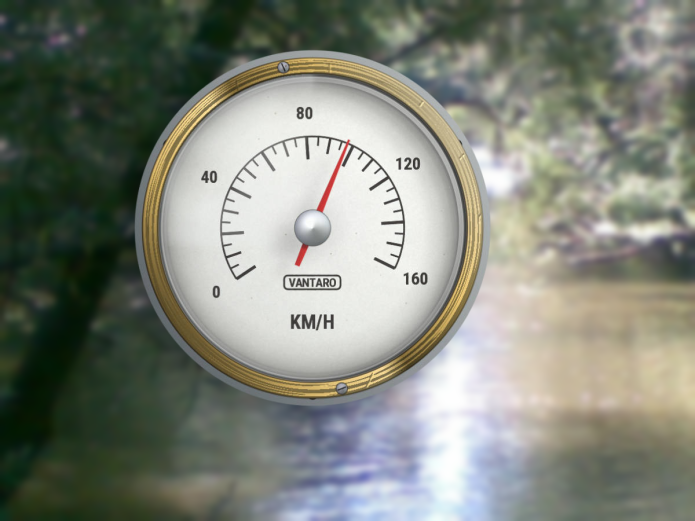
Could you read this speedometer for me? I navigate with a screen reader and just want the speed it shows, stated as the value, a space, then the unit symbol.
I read 97.5 km/h
